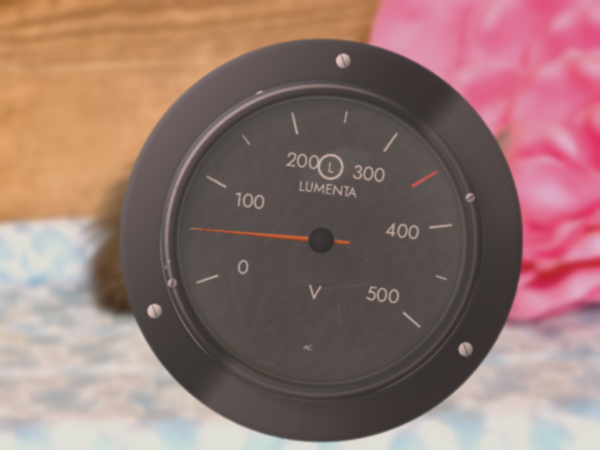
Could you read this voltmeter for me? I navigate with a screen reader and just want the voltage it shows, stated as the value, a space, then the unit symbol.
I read 50 V
